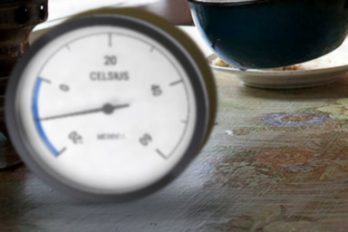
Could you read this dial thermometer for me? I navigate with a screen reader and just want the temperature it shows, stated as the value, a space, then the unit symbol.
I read -10 °C
